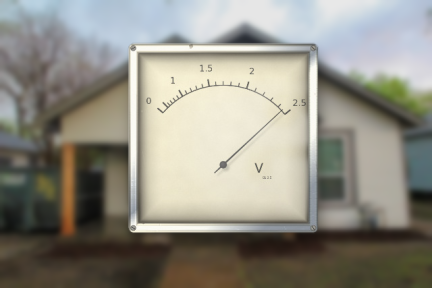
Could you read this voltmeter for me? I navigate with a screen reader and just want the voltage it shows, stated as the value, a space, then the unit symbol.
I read 2.45 V
